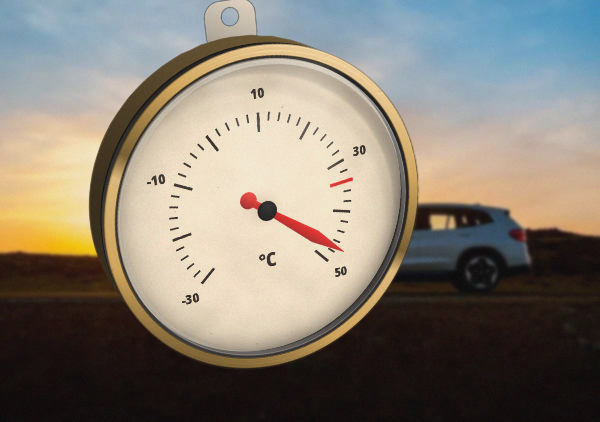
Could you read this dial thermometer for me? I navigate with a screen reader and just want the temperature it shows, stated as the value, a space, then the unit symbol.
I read 47 °C
